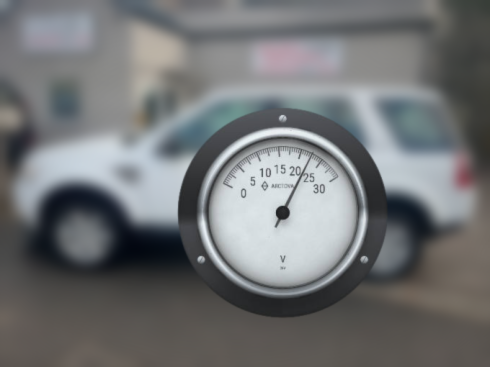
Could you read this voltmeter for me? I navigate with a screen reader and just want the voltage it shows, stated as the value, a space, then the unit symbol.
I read 22.5 V
